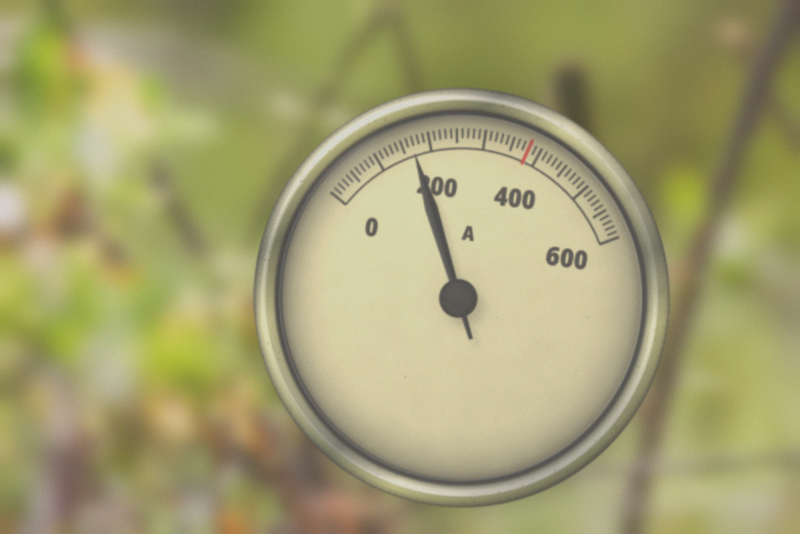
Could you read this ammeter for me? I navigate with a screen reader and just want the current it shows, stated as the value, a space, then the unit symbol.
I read 170 A
